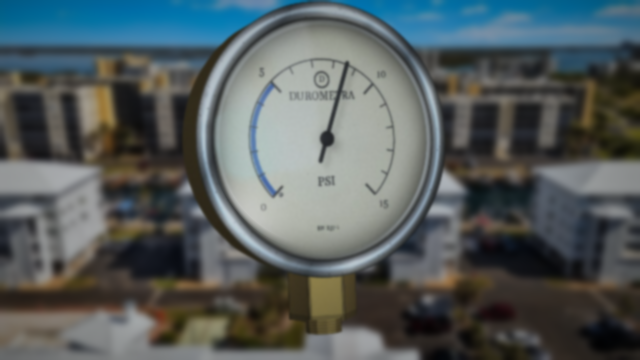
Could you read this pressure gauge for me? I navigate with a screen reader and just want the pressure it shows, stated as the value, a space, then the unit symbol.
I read 8.5 psi
